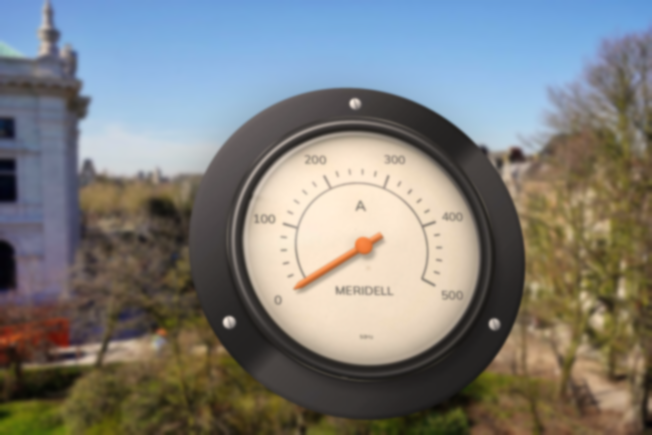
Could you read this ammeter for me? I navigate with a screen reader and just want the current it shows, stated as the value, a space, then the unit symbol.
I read 0 A
